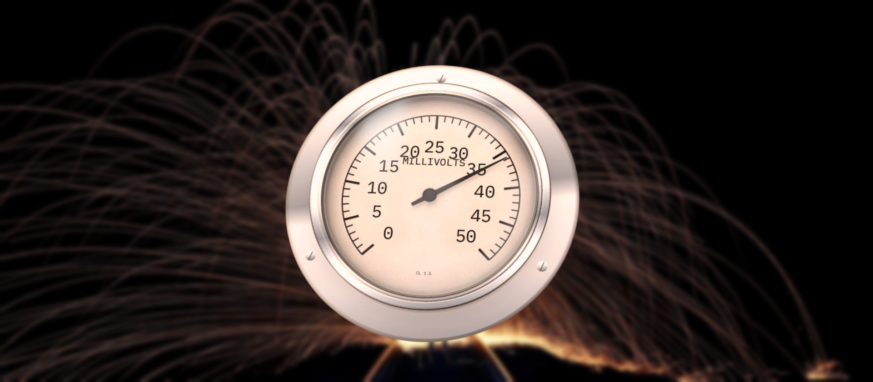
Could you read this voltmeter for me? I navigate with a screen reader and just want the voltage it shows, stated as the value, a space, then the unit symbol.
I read 36 mV
